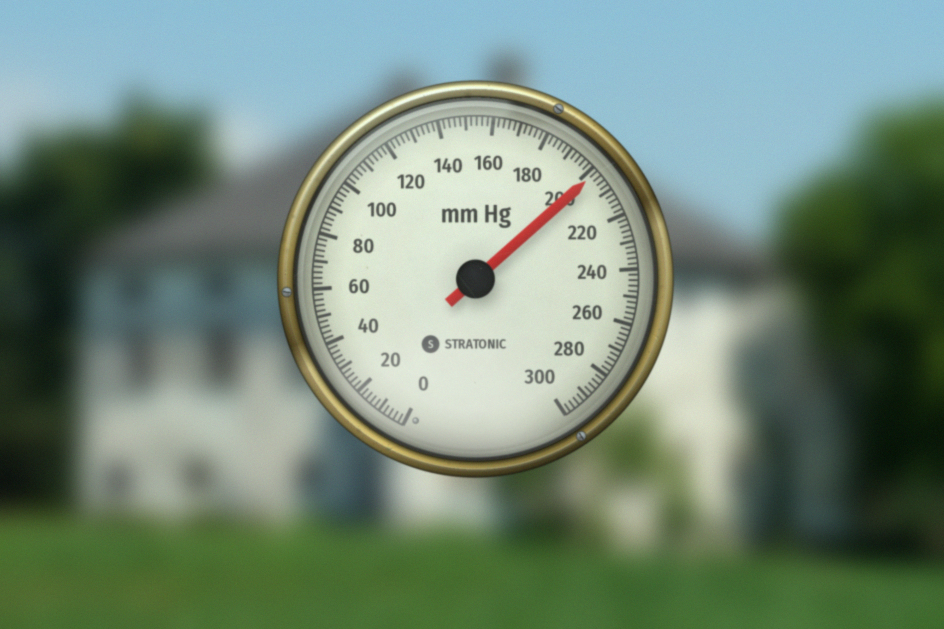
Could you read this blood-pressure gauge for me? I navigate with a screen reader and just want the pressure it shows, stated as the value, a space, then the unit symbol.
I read 202 mmHg
